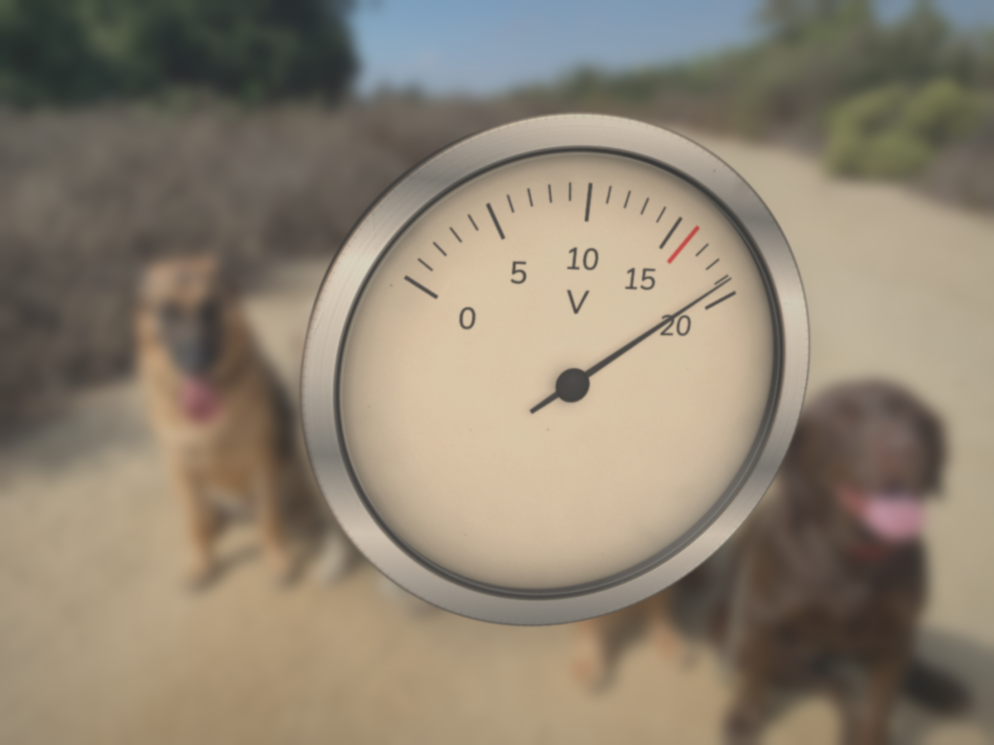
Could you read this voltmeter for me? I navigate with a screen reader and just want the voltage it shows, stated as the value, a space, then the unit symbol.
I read 19 V
